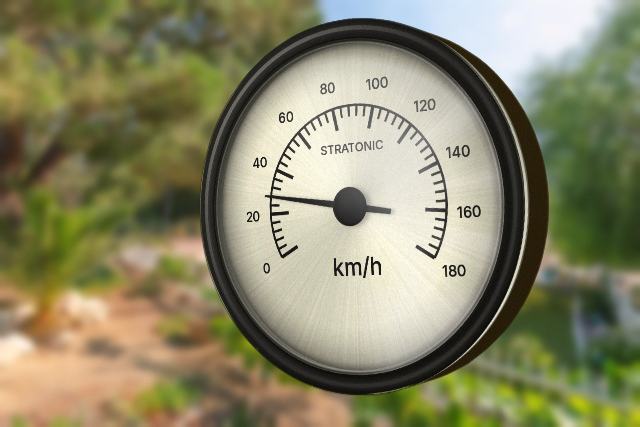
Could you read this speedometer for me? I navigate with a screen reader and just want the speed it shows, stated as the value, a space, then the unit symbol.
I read 28 km/h
